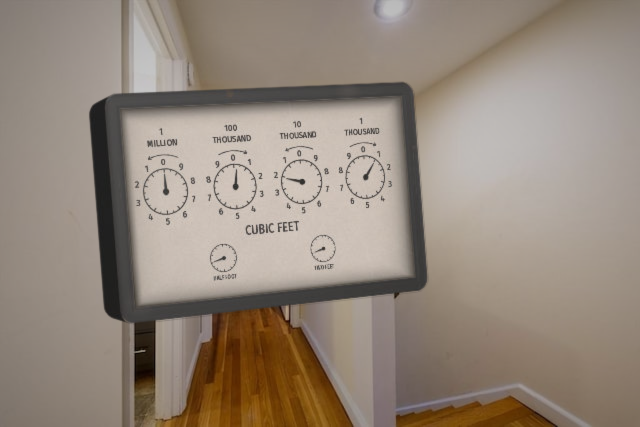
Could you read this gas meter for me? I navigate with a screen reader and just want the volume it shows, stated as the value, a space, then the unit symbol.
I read 2100 ft³
